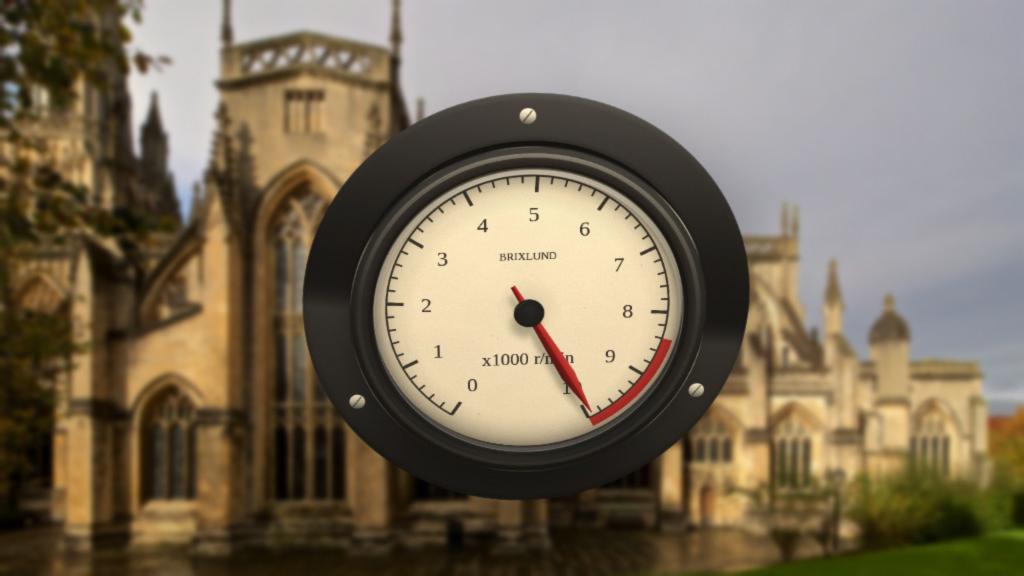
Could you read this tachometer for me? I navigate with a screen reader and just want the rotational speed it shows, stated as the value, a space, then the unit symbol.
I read 9900 rpm
